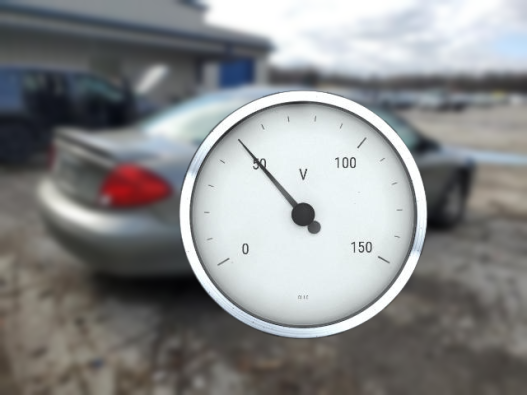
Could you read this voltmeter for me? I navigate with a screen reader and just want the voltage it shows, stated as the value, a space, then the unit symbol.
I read 50 V
